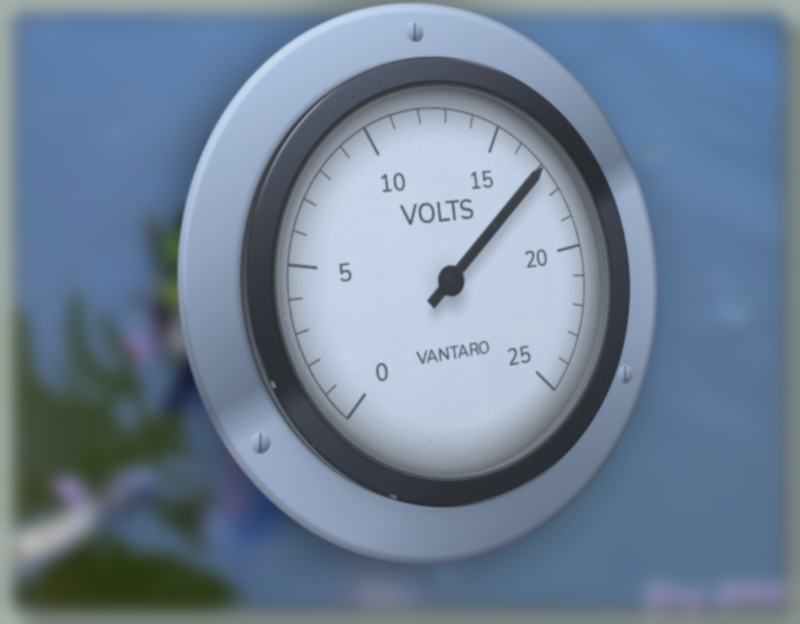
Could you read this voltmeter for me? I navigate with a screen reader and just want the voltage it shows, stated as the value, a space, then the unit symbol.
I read 17 V
